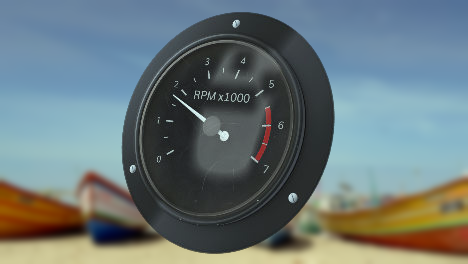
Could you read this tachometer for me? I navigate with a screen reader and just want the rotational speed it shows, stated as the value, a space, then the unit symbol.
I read 1750 rpm
